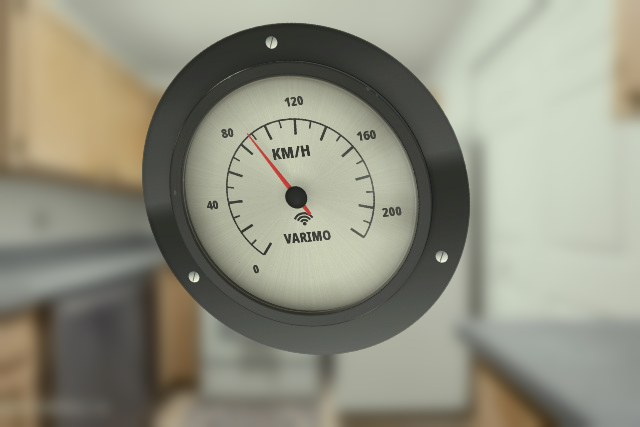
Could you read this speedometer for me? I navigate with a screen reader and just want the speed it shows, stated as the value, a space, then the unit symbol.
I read 90 km/h
